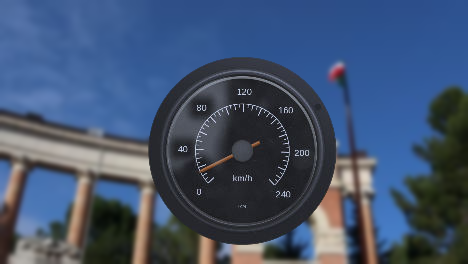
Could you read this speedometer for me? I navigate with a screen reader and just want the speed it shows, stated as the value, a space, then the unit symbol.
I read 15 km/h
